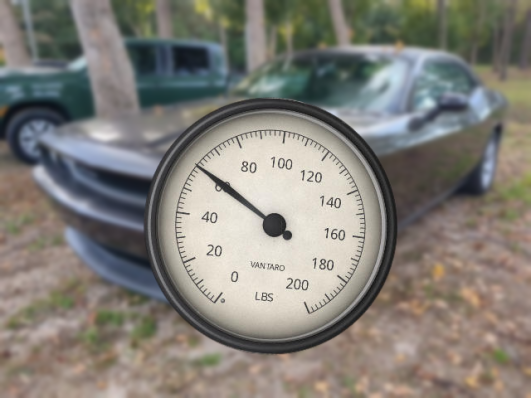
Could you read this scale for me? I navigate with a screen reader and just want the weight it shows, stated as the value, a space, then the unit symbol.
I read 60 lb
